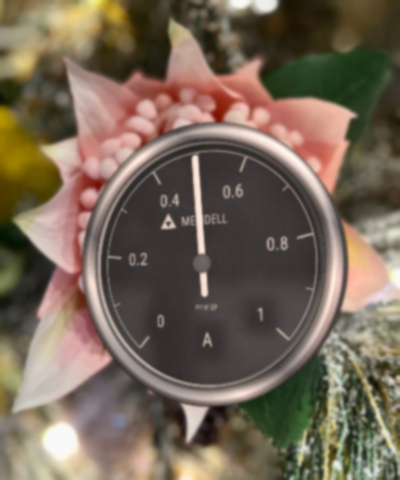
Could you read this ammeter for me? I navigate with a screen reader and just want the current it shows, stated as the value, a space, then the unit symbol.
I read 0.5 A
